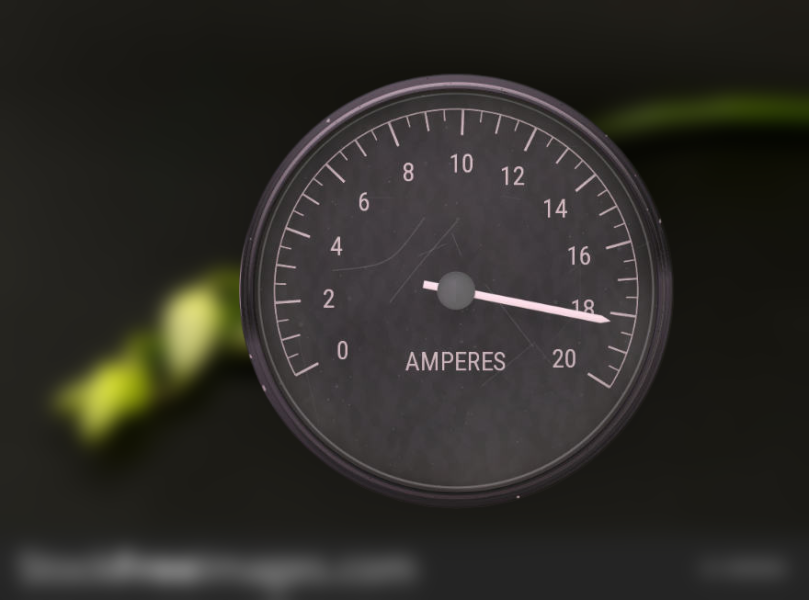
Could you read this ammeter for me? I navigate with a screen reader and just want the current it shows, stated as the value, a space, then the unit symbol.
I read 18.25 A
